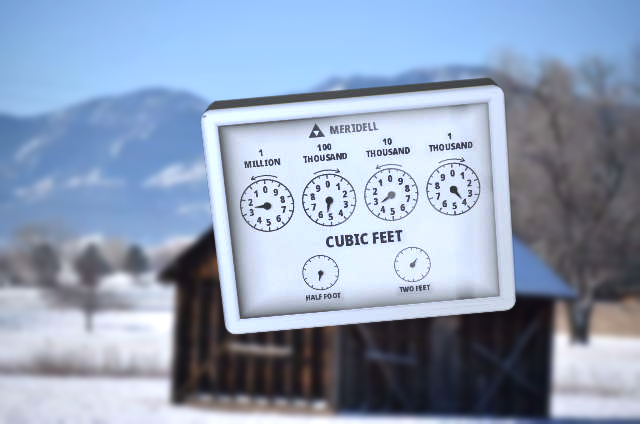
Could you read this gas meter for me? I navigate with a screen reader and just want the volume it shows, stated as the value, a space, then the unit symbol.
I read 253400 ft³
